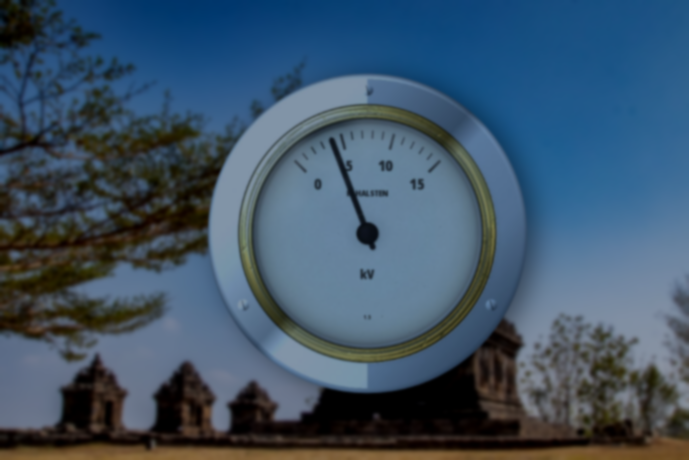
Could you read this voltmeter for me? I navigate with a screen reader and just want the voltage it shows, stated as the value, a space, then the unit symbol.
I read 4 kV
